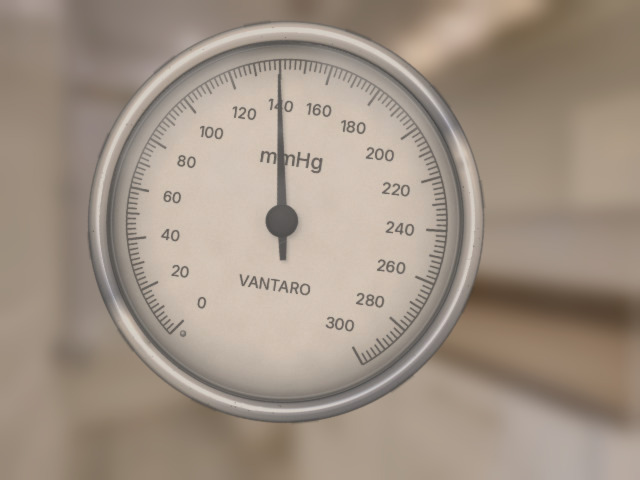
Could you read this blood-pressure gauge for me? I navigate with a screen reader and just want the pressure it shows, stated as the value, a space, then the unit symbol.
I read 140 mmHg
